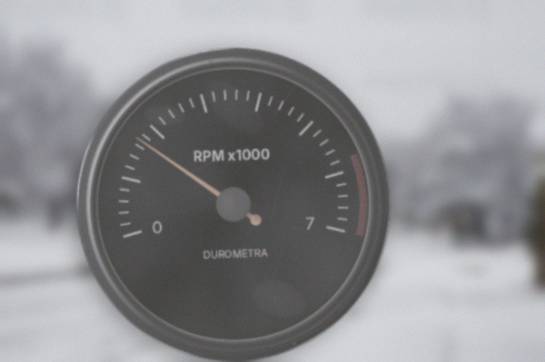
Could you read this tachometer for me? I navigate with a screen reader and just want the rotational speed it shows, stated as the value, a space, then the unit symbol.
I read 1700 rpm
